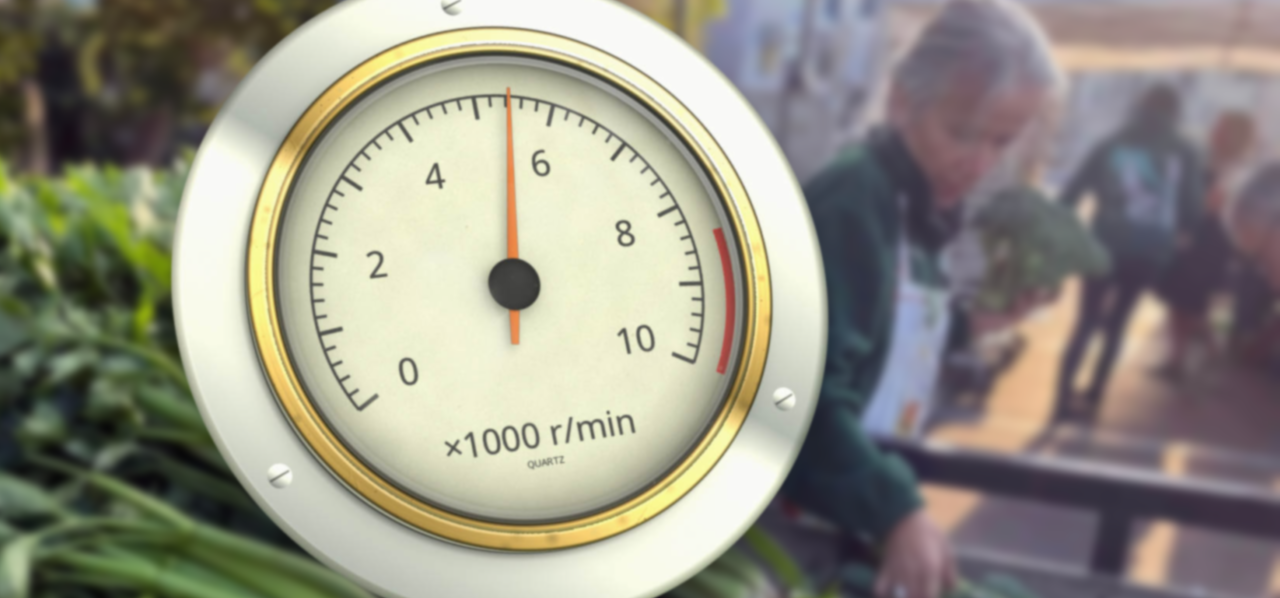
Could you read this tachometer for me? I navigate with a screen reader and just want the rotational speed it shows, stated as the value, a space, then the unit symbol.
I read 5400 rpm
